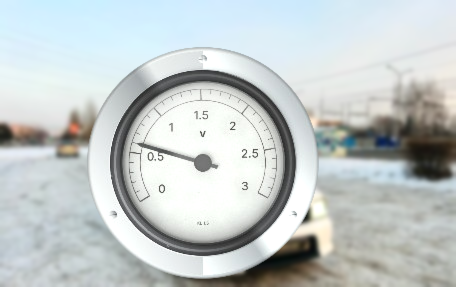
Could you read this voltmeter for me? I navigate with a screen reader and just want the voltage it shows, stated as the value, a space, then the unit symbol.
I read 0.6 V
